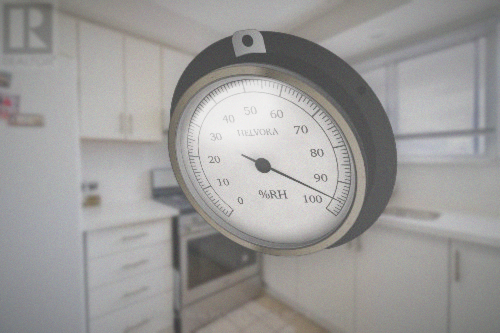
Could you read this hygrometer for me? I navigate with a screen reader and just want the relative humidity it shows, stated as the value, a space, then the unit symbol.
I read 95 %
